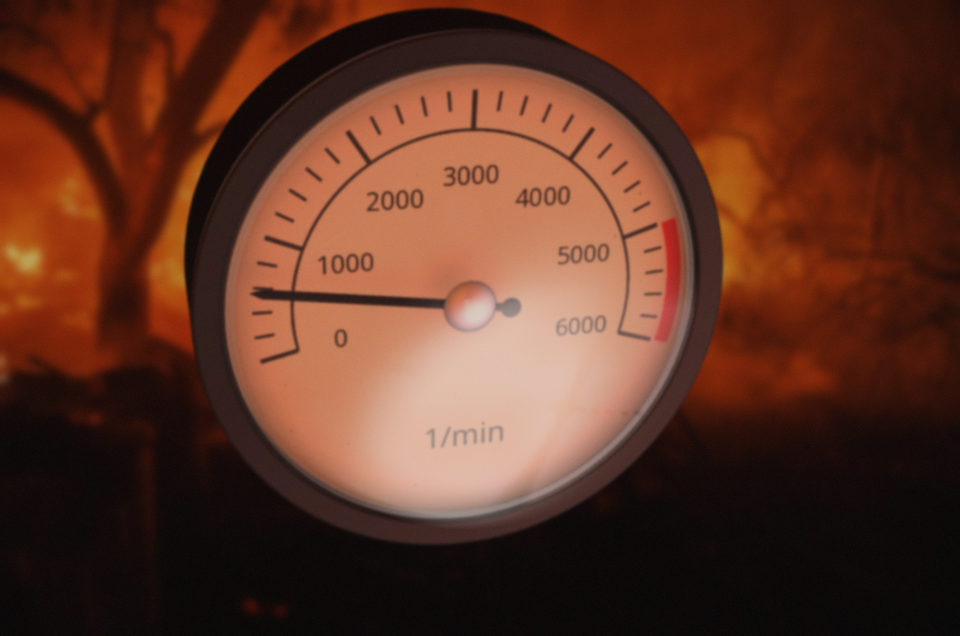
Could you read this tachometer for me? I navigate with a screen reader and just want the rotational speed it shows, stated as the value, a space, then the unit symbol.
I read 600 rpm
